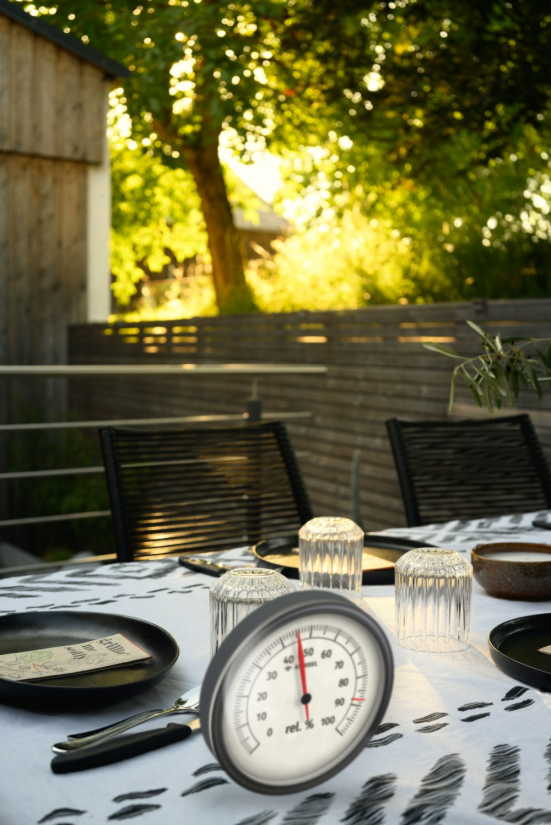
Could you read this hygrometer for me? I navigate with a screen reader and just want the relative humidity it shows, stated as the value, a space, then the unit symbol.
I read 45 %
